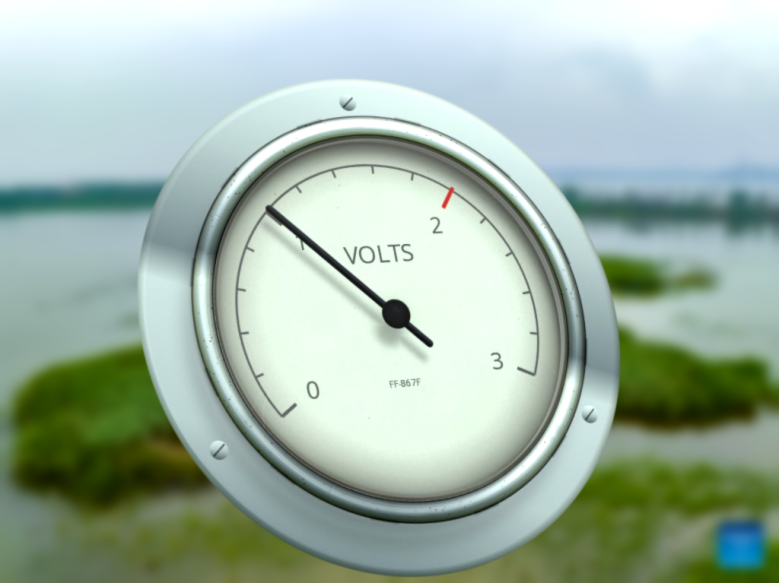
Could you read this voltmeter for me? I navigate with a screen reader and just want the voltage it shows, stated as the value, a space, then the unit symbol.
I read 1 V
